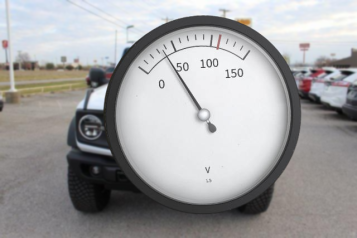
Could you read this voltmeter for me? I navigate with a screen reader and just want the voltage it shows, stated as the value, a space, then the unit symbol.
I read 35 V
